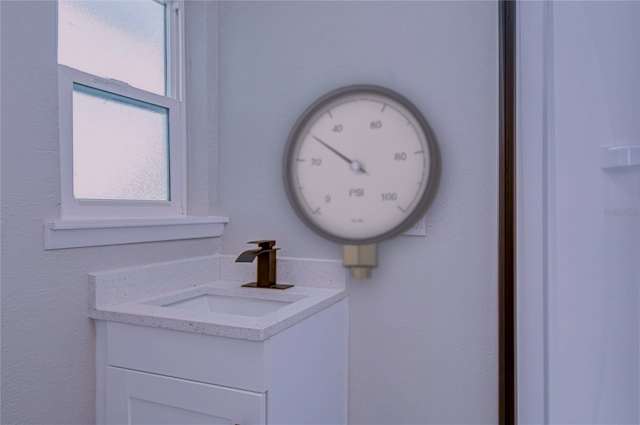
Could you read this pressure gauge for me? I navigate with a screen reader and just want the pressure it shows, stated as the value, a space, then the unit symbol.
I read 30 psi
